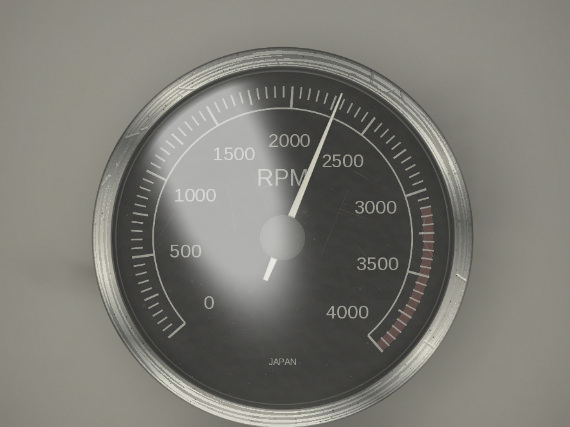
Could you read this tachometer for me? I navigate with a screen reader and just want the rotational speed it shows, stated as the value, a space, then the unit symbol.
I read 2275 rpm
